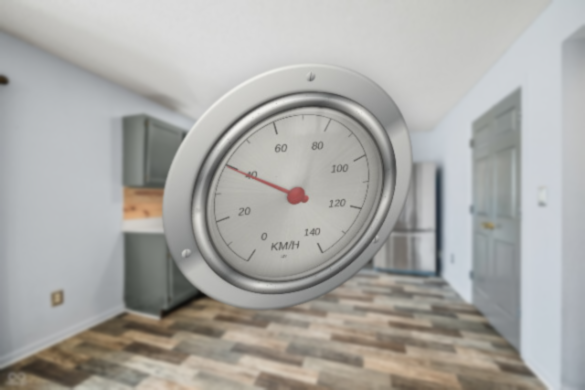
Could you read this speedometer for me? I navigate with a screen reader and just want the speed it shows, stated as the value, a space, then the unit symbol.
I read 40 km/h
